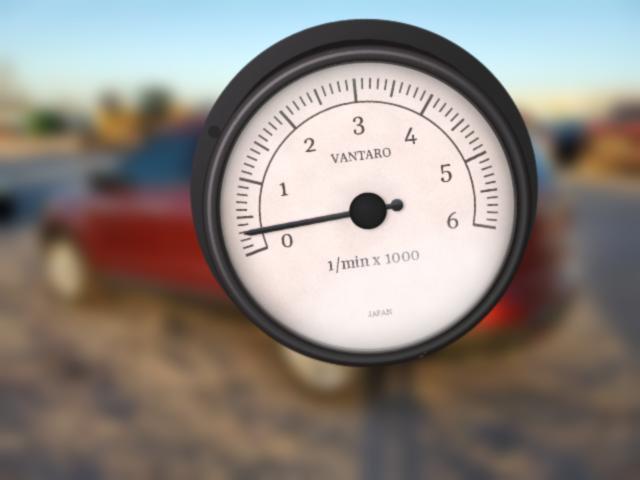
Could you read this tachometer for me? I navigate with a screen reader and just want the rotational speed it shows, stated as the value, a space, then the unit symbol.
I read 300 rpm
